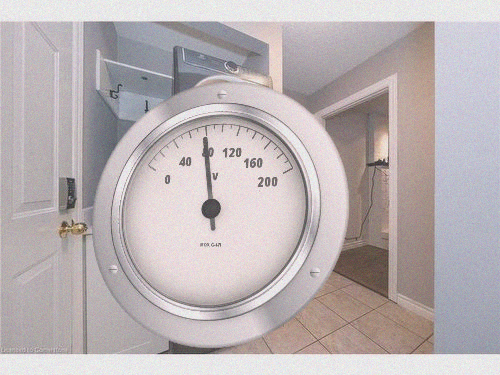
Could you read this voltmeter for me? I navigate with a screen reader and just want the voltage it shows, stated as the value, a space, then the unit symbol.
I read 80 V
